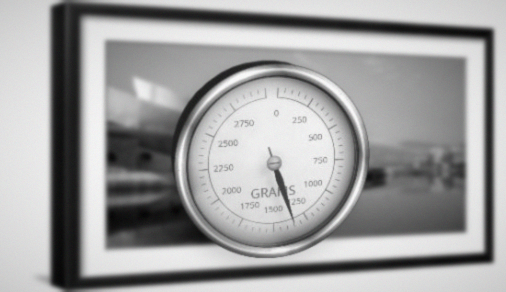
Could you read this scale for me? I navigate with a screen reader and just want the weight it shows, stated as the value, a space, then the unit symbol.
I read 1350 g
